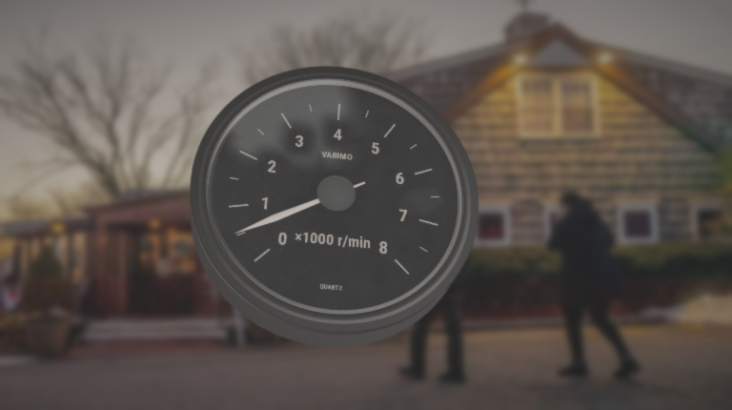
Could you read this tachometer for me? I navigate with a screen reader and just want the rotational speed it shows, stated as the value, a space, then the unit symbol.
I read 500 rpm
